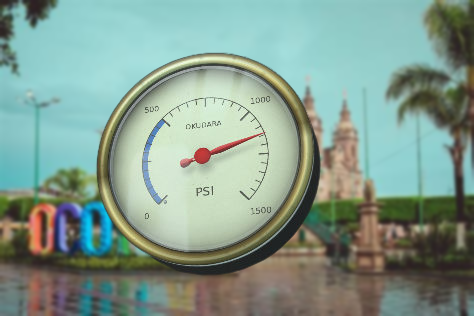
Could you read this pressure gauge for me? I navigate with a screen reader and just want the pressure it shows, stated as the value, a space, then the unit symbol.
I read 1150 psi
